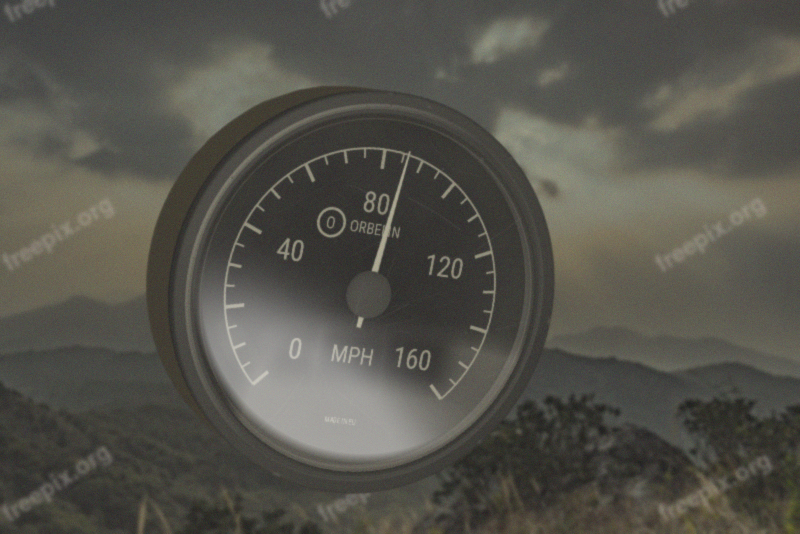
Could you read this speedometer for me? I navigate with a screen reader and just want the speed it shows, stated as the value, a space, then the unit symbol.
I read 85 mph
